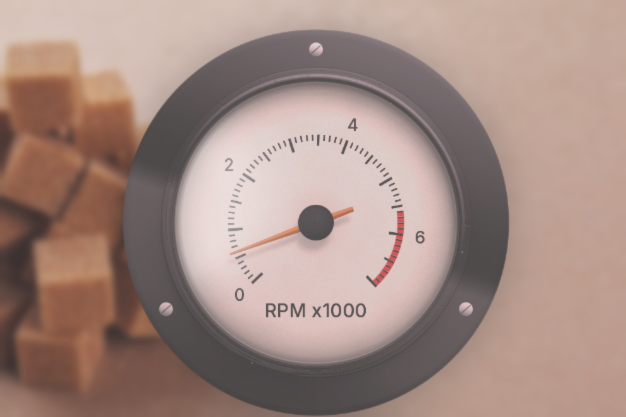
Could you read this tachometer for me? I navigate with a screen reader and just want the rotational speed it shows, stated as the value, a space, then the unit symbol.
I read 600 rpm
